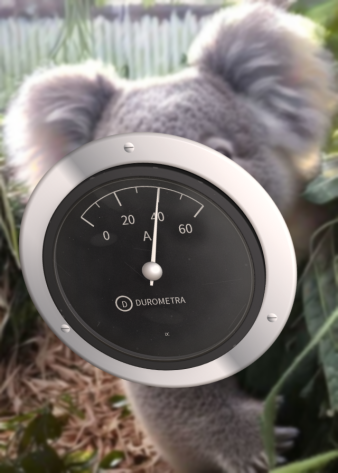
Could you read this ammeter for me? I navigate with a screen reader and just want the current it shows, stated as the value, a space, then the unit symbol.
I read 40 A
